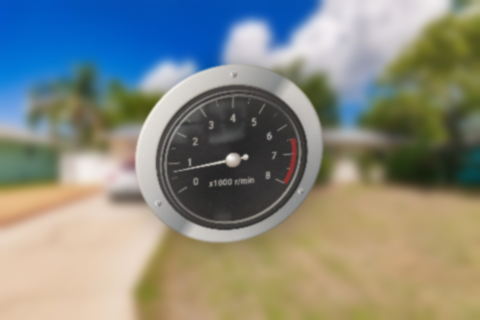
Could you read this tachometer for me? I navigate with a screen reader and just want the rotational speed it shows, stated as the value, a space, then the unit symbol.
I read 750 rpm
